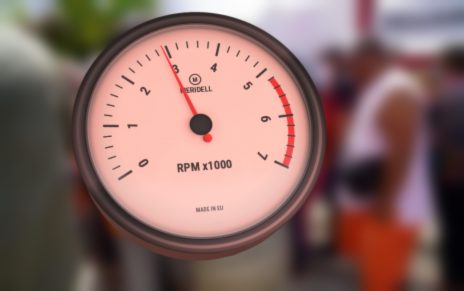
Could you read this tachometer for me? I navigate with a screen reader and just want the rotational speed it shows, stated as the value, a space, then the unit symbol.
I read 2900 rpm
